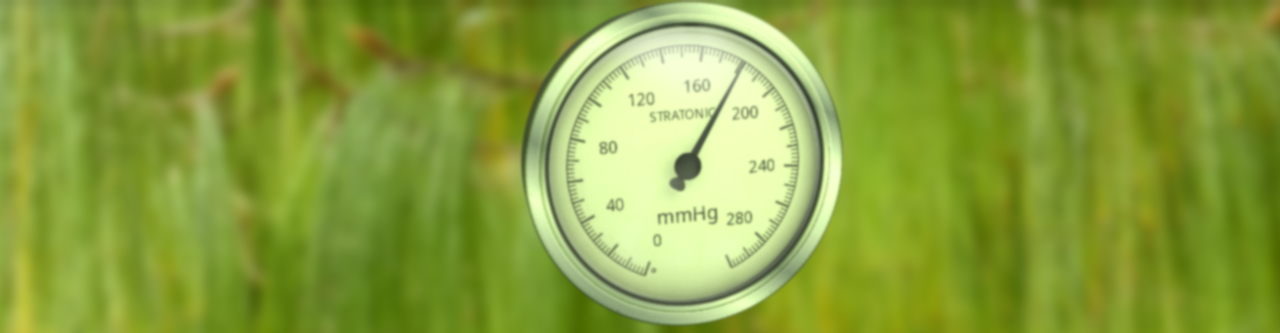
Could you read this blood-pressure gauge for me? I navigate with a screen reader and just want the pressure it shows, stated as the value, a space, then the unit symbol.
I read 180 mmHg
